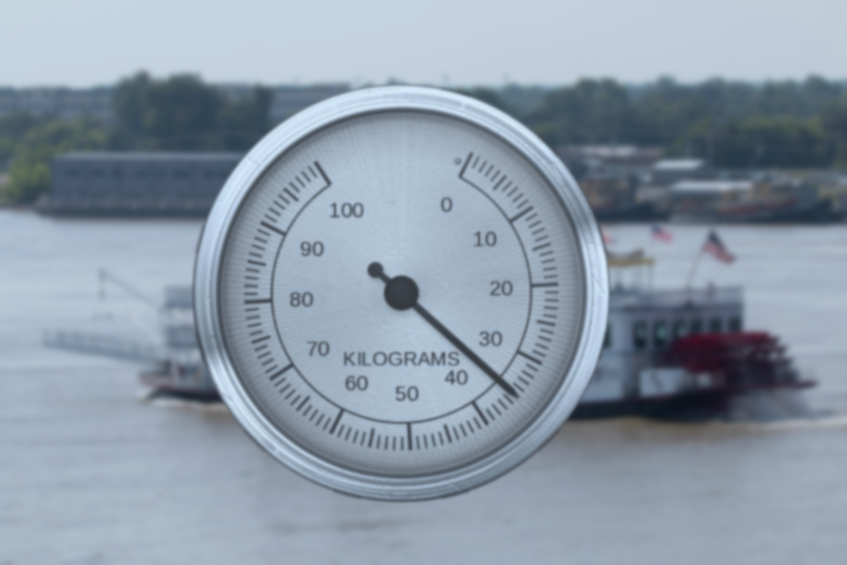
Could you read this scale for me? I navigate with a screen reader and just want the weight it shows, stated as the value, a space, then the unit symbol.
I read 35 kg
